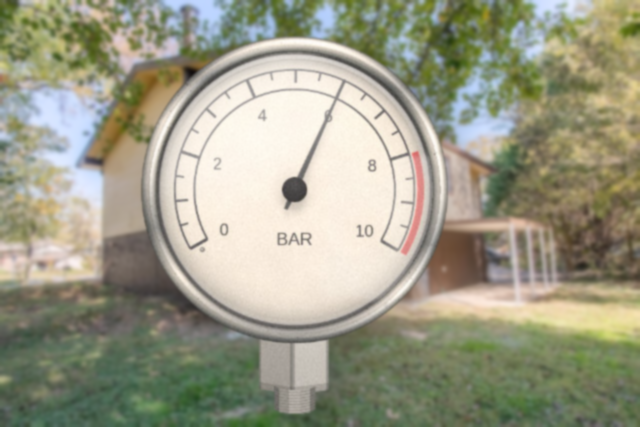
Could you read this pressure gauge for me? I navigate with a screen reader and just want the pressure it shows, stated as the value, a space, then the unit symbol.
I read 6 bar
